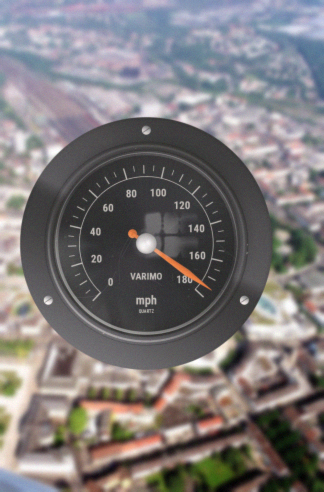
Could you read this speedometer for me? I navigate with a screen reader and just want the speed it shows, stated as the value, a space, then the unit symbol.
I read 175 mph
